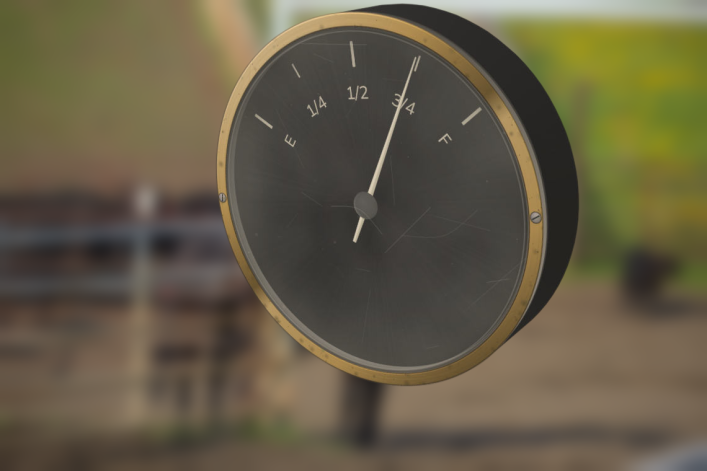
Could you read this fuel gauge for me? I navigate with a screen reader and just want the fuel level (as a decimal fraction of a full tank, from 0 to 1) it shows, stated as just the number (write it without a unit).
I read 0.75
